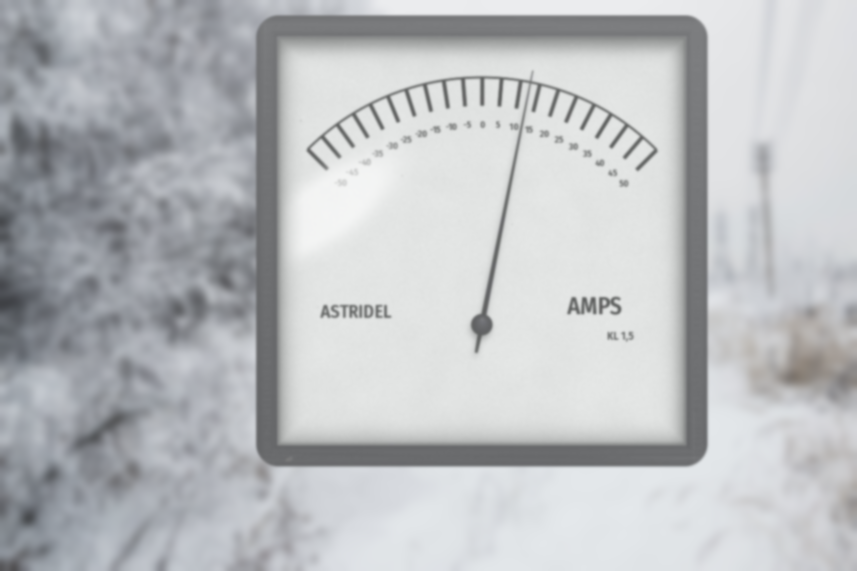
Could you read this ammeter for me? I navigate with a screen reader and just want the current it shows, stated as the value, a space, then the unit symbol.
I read 12.5 A
